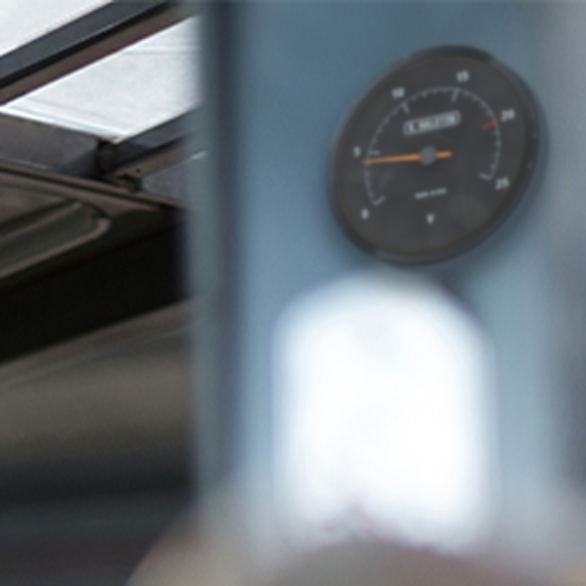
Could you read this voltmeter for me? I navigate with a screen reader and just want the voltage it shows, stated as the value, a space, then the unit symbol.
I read 4 V
